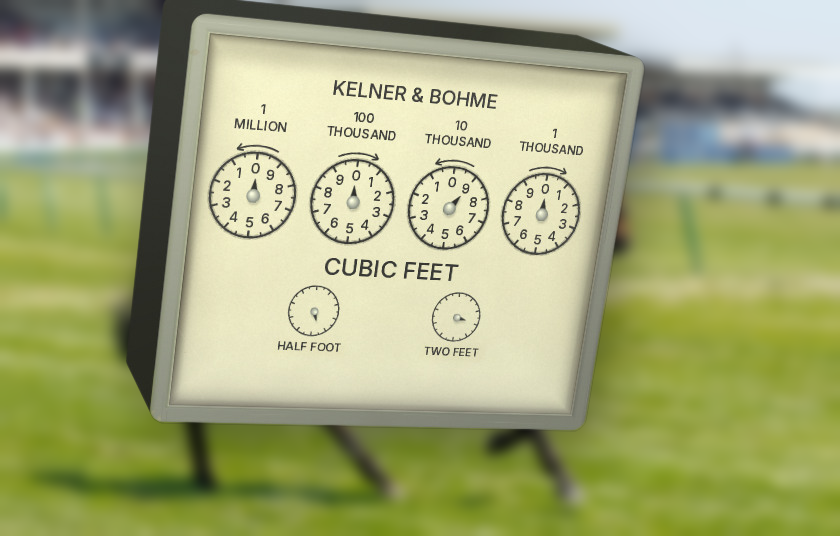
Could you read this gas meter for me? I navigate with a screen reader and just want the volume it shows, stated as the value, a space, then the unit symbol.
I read 999000 ft³
